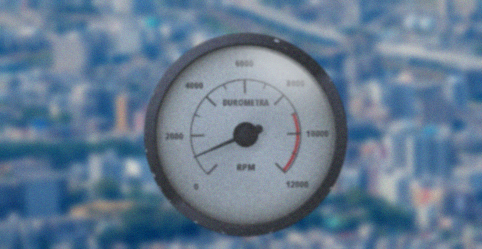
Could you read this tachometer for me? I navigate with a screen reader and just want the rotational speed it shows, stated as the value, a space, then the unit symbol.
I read 1000 rpm
